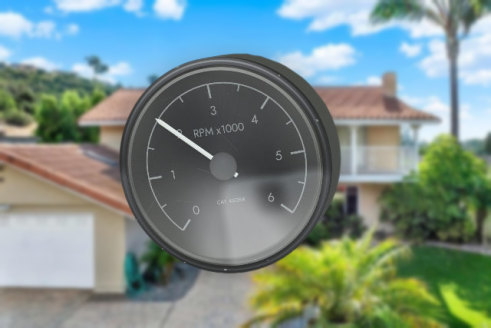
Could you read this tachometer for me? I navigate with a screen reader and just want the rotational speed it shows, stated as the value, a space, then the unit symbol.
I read 2000 rpm
